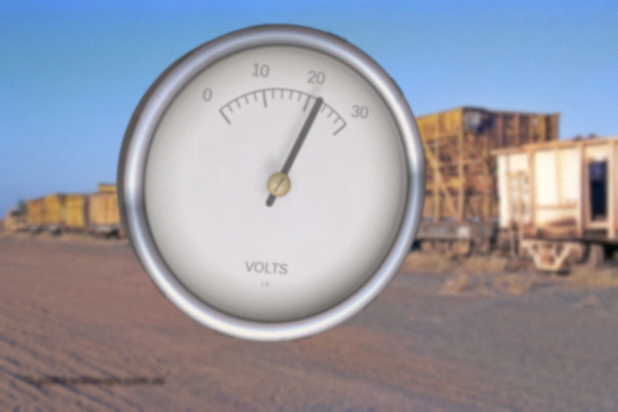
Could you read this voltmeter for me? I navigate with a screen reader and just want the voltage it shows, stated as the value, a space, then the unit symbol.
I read 22 V
